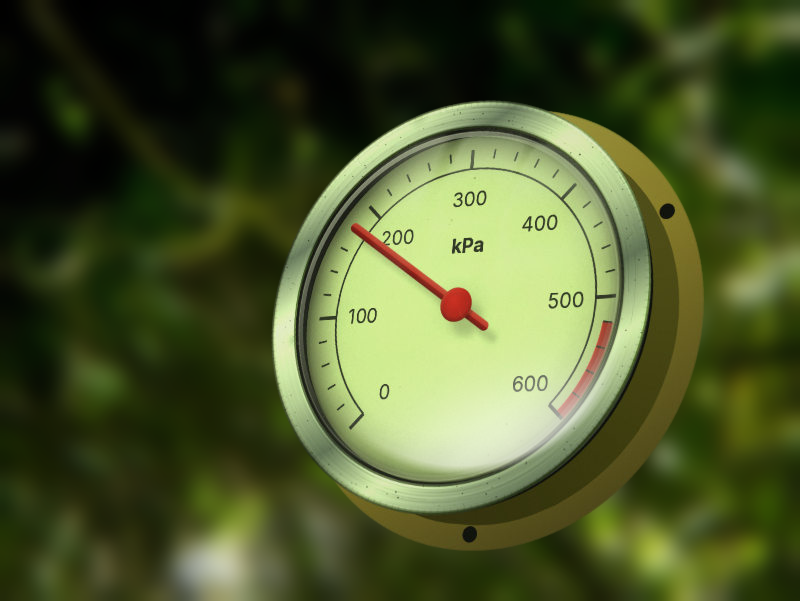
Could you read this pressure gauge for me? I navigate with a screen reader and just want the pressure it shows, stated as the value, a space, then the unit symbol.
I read 180 kPa
